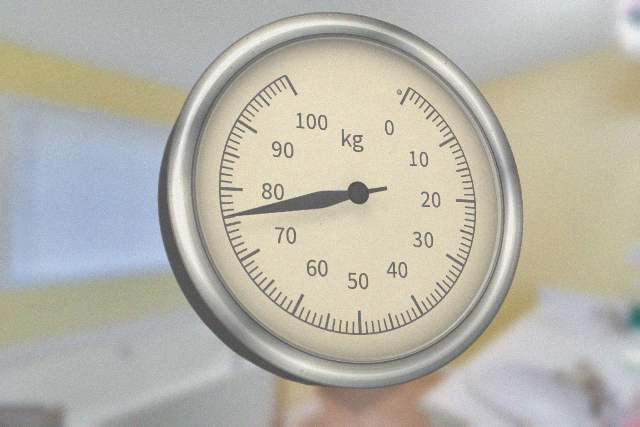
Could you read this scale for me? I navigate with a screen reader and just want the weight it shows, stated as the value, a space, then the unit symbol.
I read 76 kg
